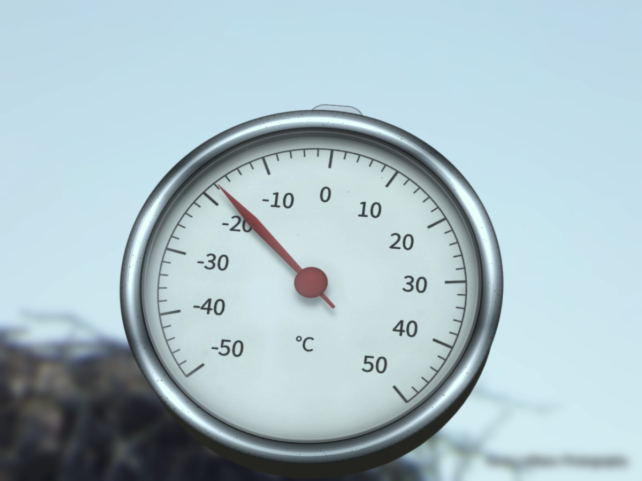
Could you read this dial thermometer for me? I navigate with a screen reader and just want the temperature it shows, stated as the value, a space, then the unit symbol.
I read -18 °C
